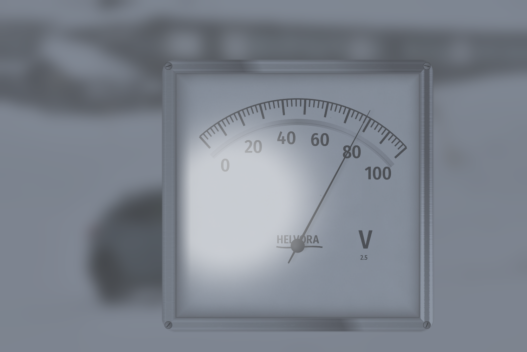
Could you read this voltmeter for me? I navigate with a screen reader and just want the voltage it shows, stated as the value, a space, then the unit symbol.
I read 78 V
